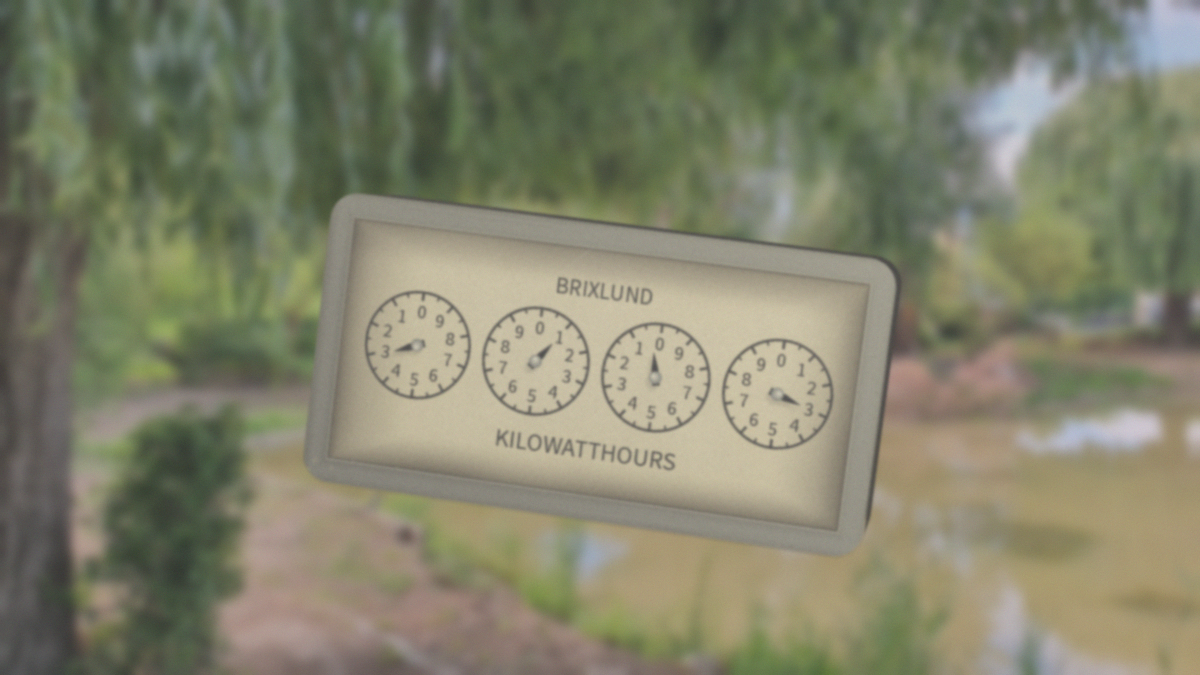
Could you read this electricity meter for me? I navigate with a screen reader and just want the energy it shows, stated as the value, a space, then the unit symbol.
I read 3103 kWh
